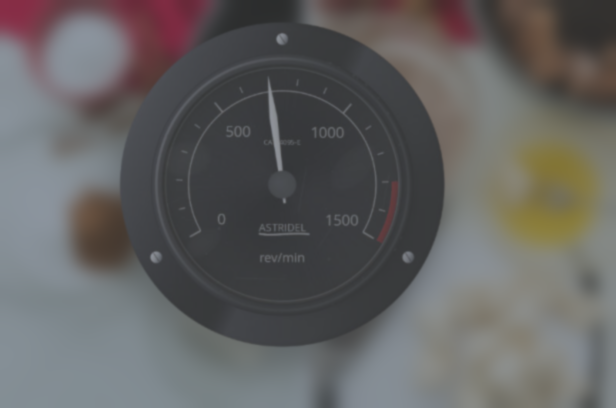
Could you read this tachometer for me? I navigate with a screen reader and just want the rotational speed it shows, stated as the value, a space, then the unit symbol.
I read 700 rpm
